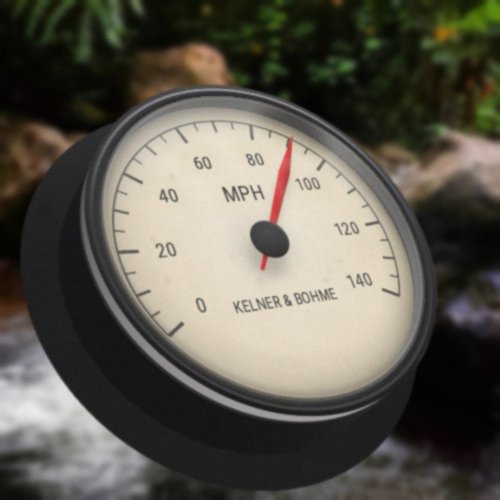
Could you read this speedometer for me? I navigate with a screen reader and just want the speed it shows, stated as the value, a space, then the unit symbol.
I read 90 mph
